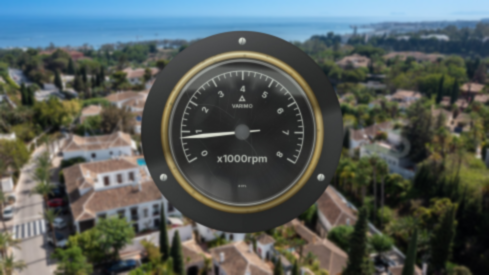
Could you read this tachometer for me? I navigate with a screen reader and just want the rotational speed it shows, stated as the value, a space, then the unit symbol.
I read 800 rpm
